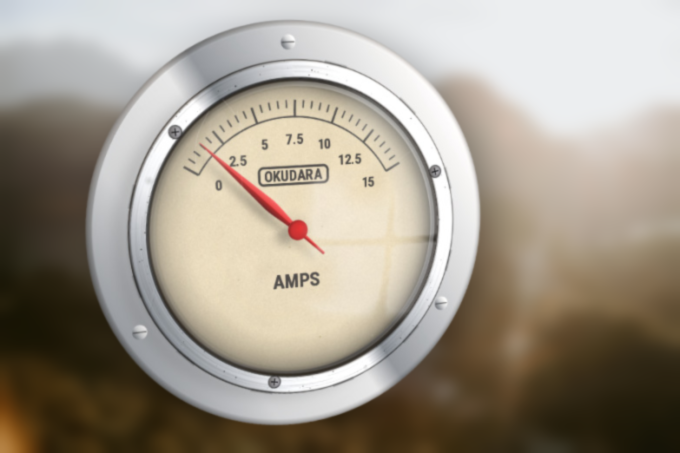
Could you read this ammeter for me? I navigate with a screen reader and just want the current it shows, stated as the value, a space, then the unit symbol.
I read 1.5 A
